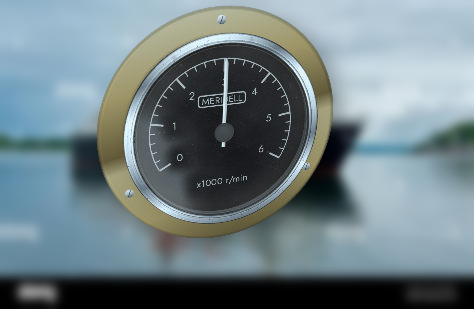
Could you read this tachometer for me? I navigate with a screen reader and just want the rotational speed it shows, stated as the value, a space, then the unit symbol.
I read 3000 rpm
